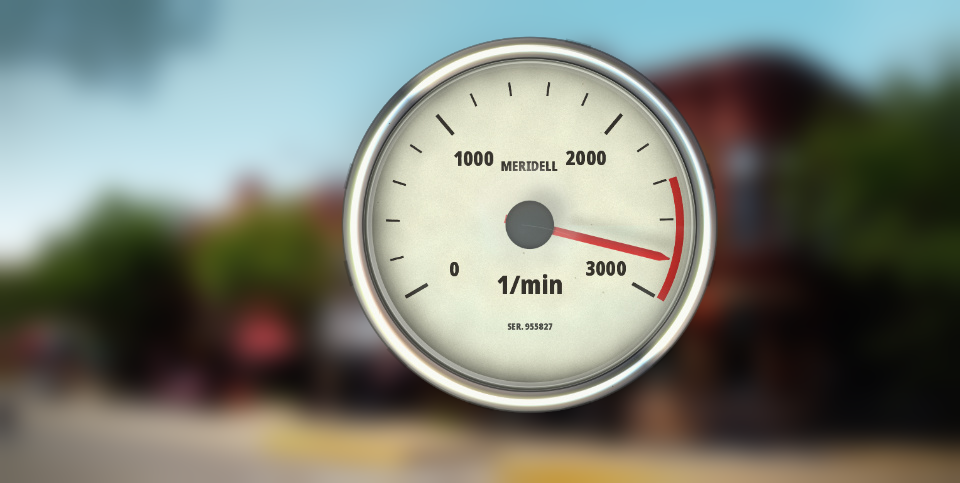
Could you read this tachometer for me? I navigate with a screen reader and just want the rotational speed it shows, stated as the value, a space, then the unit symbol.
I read 2800 rpm
